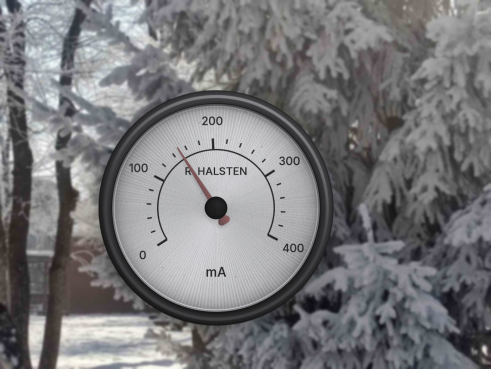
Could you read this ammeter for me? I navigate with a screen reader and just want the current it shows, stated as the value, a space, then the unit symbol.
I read 150 mA
